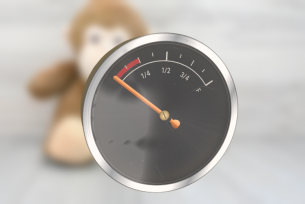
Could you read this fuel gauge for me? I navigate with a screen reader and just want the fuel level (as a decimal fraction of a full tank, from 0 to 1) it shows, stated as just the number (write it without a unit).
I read 0
